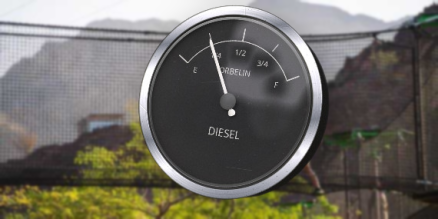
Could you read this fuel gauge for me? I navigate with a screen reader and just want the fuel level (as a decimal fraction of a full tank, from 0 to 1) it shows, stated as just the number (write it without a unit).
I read 0.25
